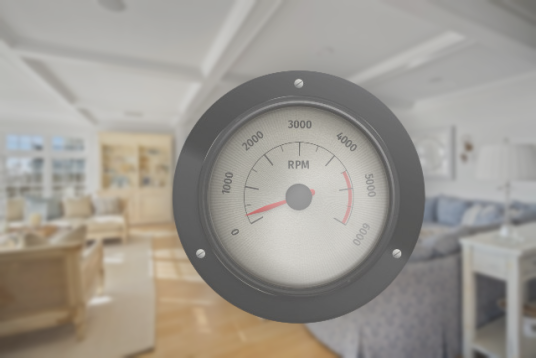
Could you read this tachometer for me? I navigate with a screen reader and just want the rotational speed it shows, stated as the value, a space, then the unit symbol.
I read 250 rpm
